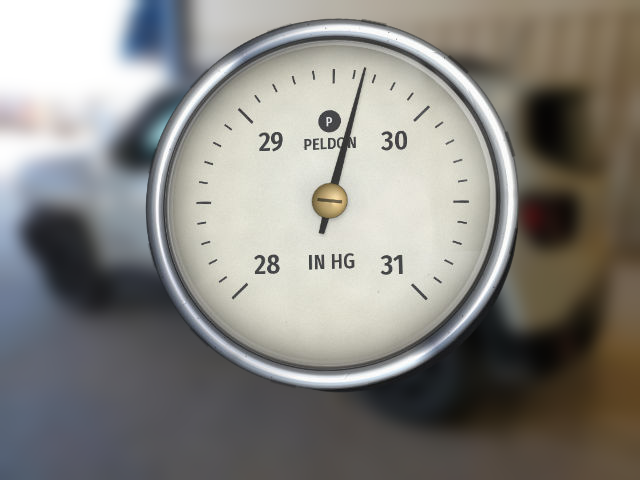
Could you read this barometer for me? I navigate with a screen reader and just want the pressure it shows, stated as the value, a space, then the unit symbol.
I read 29.65 inHg
